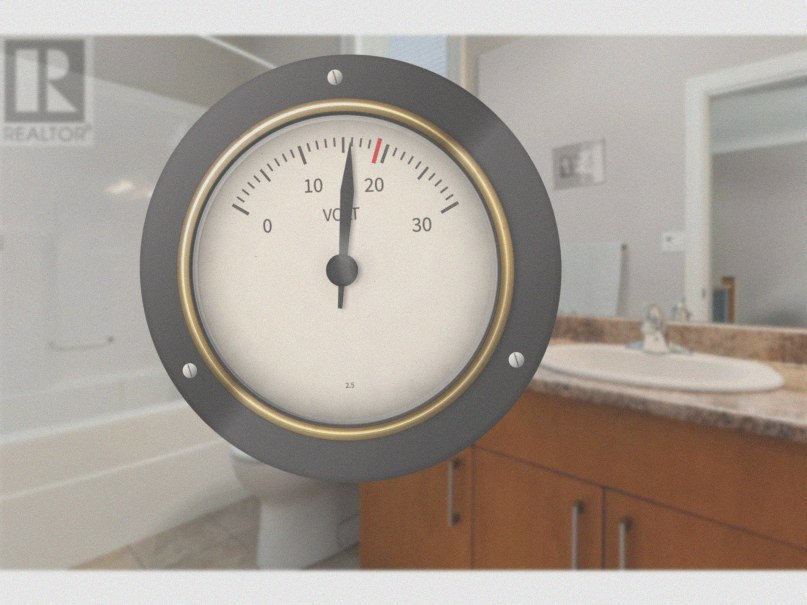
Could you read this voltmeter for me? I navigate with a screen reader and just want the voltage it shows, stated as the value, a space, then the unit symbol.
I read 16 V
